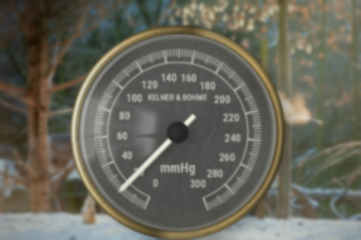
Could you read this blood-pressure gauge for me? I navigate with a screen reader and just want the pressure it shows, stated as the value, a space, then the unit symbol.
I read 20 mmHg
